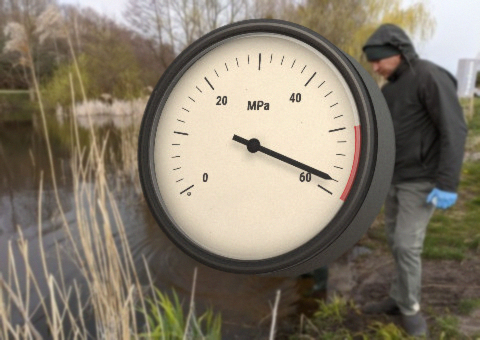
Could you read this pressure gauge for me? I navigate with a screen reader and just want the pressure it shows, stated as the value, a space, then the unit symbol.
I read 58 MPa
